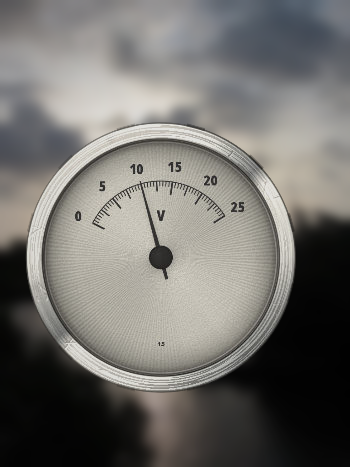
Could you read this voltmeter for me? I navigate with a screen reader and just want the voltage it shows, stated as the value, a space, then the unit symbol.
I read 10 V
